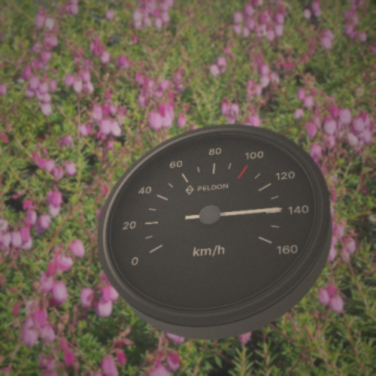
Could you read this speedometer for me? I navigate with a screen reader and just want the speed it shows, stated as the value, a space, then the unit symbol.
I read 140 km/h
